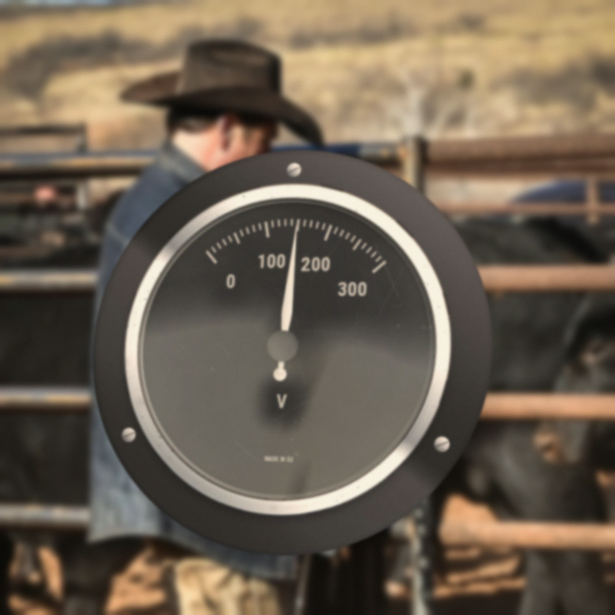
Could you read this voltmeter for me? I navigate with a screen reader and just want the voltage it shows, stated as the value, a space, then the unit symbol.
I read 150 V
